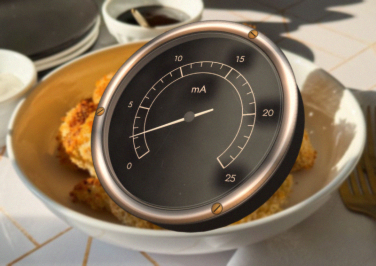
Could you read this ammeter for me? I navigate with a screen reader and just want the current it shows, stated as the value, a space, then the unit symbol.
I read 2 mA
